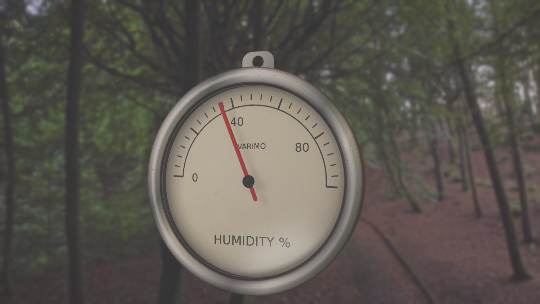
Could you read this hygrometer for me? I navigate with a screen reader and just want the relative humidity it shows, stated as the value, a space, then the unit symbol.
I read 36 %
